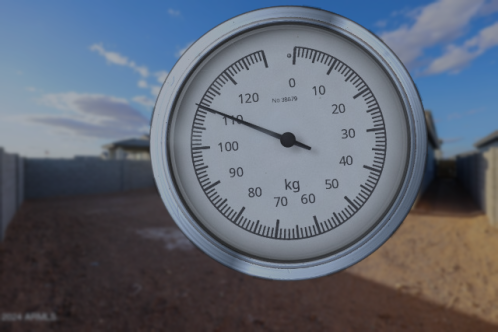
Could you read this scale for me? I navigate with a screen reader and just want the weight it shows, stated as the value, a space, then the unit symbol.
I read 110 kg
